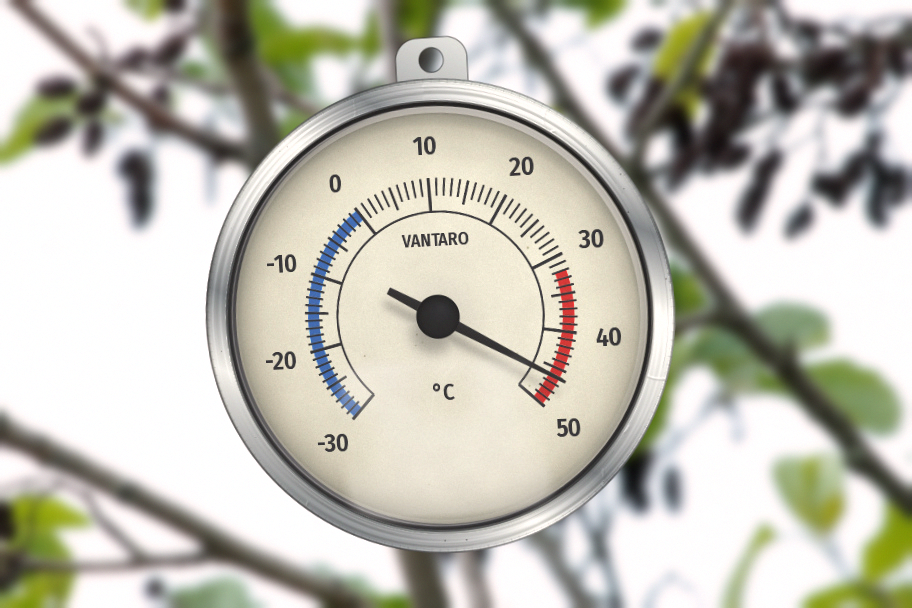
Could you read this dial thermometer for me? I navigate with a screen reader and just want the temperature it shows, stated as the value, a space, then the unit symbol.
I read 46 °C
